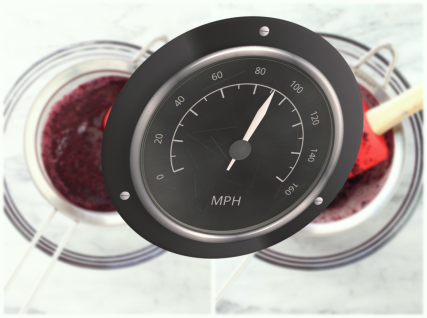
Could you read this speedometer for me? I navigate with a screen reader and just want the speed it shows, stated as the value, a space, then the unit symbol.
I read 90 mph
